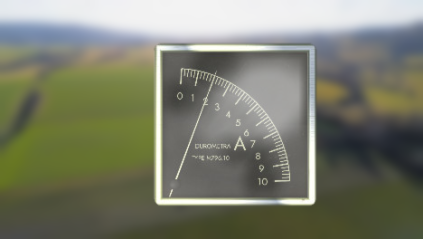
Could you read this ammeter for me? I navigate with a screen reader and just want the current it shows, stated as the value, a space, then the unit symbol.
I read 2 A
